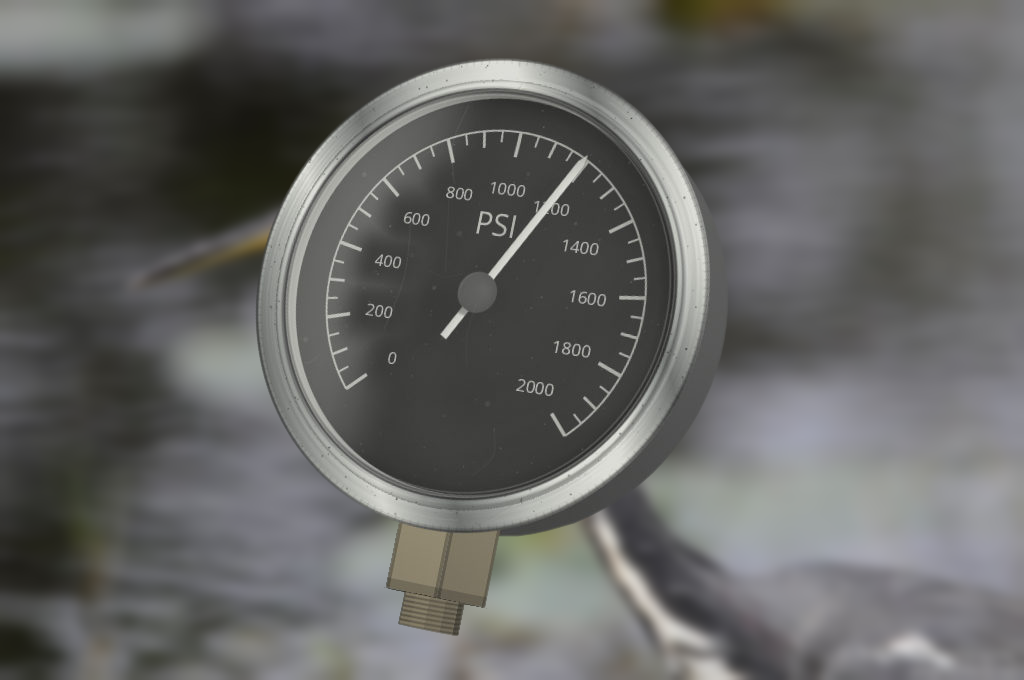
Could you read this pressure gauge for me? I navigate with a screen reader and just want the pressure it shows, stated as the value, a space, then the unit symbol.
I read 1200 psi
